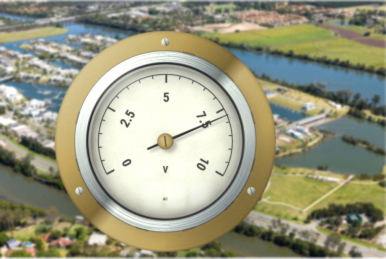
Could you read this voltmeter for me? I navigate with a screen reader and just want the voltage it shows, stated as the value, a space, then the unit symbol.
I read 7.75 V
